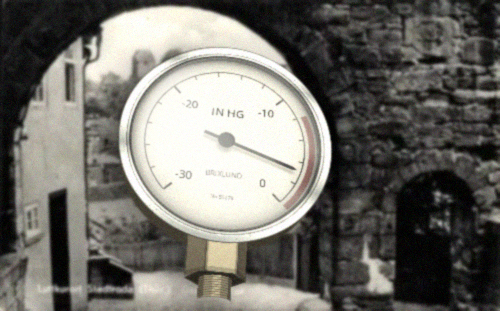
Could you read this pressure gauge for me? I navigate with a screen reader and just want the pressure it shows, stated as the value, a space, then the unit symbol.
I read -3 inHg
